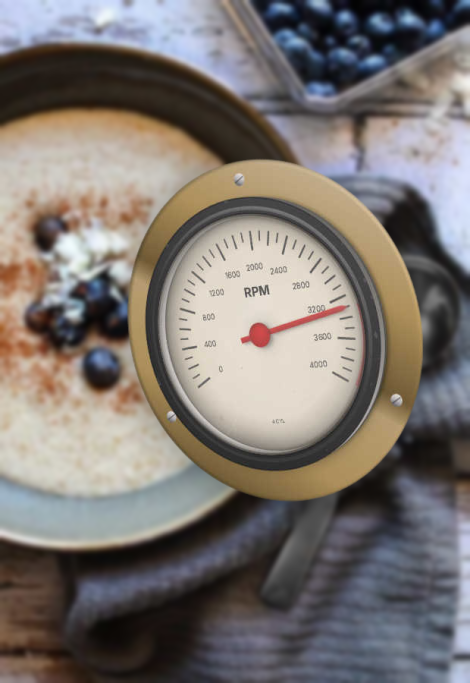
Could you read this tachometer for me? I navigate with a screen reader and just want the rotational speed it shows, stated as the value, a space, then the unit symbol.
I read 3300 rpm
